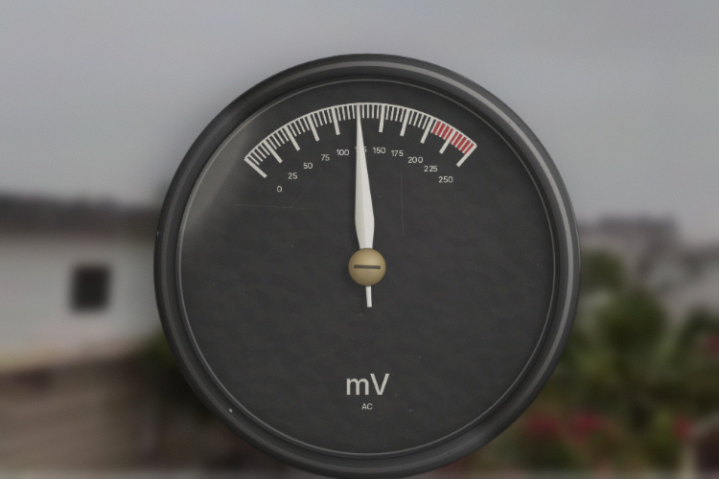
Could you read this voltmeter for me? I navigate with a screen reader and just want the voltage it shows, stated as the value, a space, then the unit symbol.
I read 125 mV
